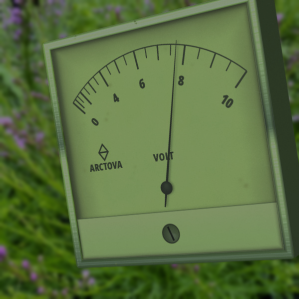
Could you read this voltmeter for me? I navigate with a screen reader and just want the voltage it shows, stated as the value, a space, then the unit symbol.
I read 7.75 V
